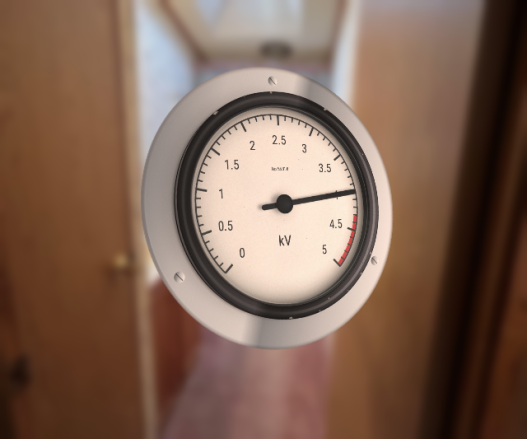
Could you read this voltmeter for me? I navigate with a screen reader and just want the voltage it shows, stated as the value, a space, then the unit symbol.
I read 4 kV
